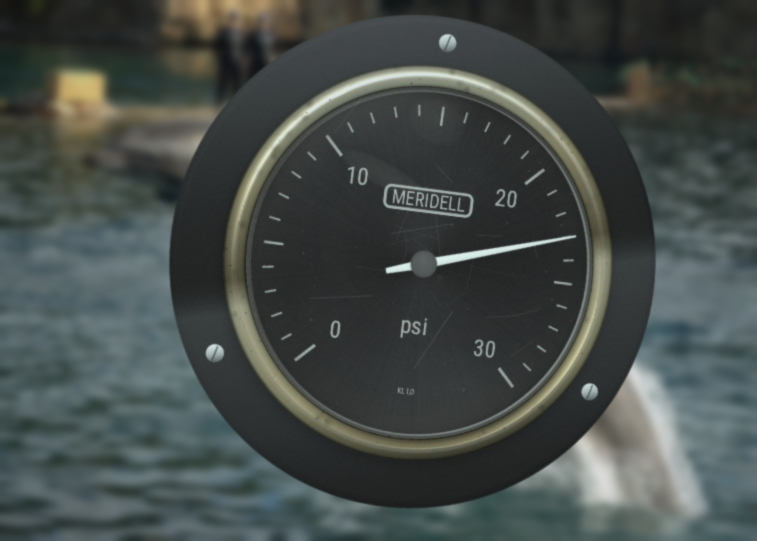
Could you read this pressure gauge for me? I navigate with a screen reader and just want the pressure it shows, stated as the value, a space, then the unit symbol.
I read 23 psi
